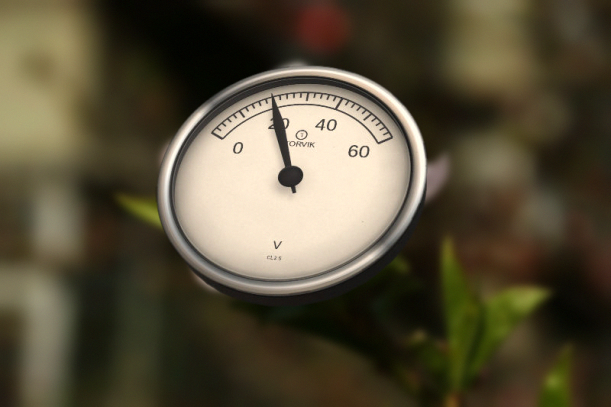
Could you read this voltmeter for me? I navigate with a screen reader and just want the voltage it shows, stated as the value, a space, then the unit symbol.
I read 20 V
